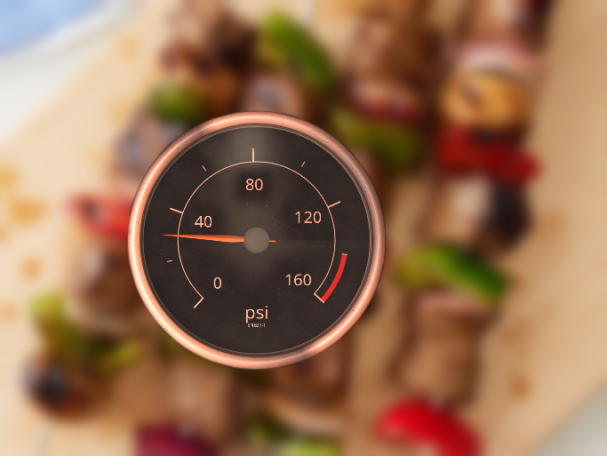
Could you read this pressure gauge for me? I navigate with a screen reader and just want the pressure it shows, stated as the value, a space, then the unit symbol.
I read 30 psi
